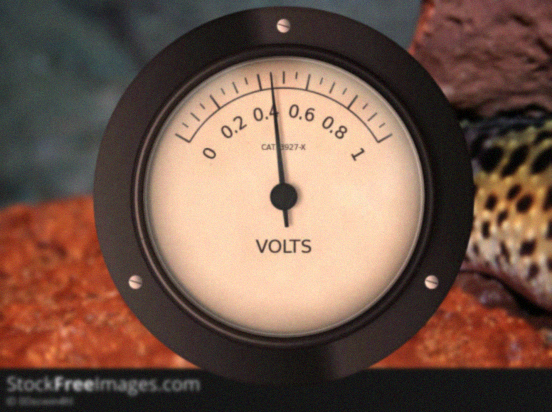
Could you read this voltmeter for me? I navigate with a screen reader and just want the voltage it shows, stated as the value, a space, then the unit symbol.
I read 0.45 V
